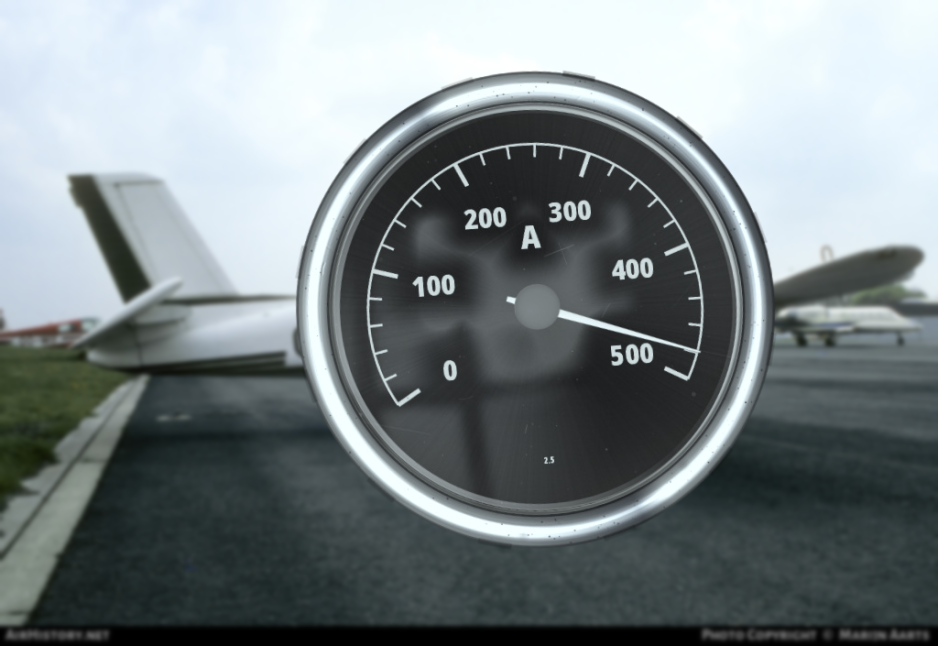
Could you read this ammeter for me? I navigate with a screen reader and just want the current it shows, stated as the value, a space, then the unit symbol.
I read 480 A
